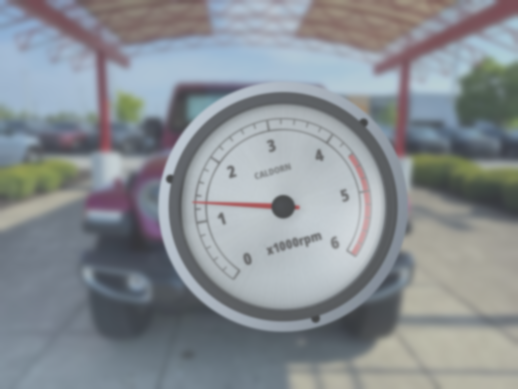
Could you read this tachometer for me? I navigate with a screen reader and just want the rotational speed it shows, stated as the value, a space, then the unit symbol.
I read 1300 rpm
